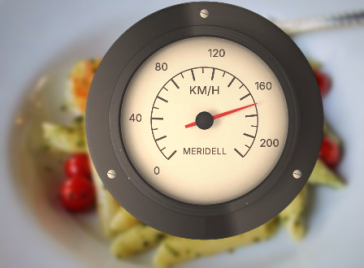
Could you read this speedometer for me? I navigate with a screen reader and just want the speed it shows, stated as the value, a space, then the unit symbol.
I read 170 km/h
